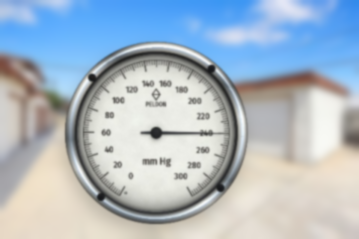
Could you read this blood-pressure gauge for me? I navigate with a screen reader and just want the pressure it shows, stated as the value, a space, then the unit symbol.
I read 240 mmHg
